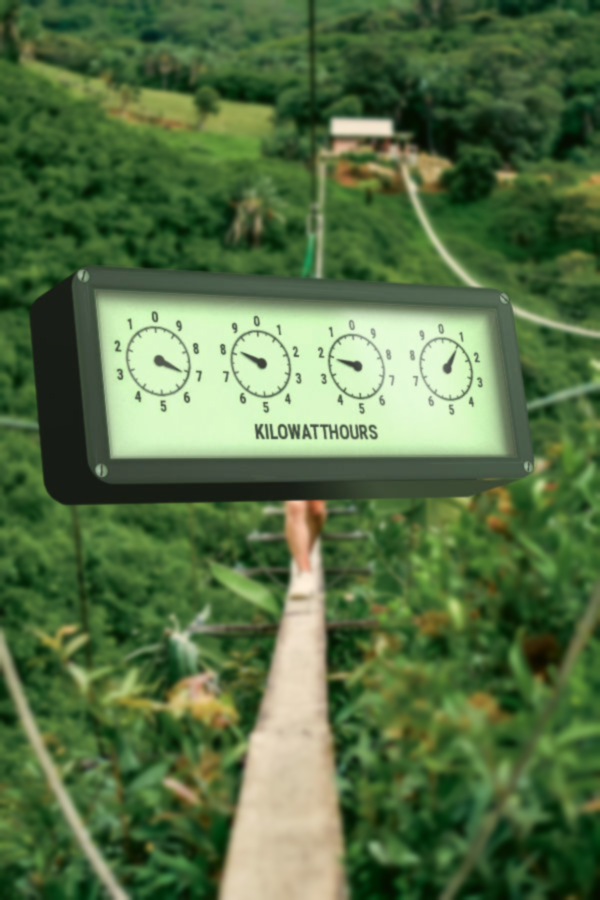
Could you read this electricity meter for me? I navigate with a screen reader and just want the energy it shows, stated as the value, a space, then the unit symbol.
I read 6821 kWh
